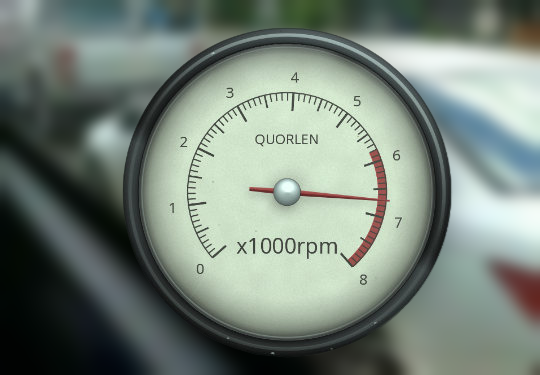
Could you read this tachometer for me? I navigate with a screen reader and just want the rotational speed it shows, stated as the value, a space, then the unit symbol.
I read 6700 rpm
